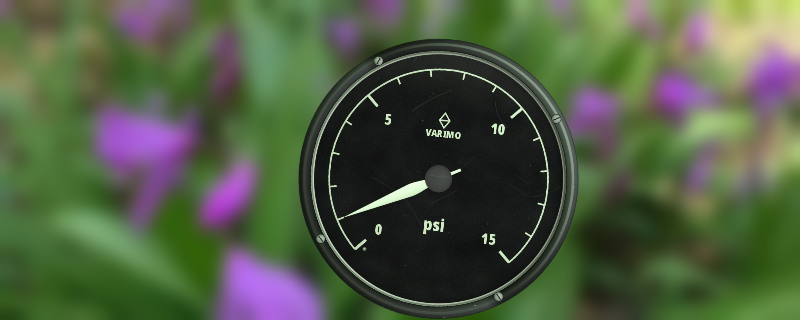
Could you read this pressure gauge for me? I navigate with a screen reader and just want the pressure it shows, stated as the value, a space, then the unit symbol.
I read 1 psi
